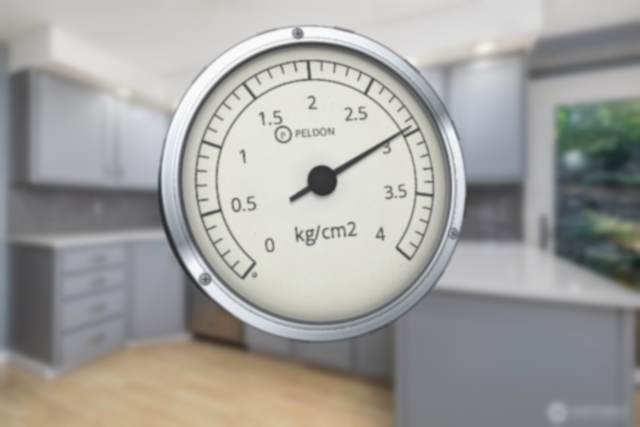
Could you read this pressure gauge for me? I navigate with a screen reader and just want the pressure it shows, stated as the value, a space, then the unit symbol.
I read 2.95 kg/cm²
